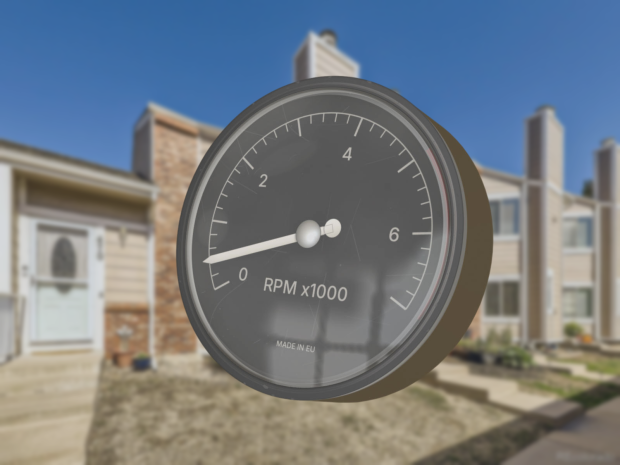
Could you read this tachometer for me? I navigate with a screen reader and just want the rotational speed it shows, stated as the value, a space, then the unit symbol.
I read 400 rpm
